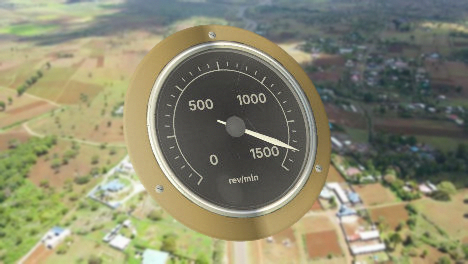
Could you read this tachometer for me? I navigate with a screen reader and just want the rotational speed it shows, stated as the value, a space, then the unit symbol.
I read 1400 rpm
